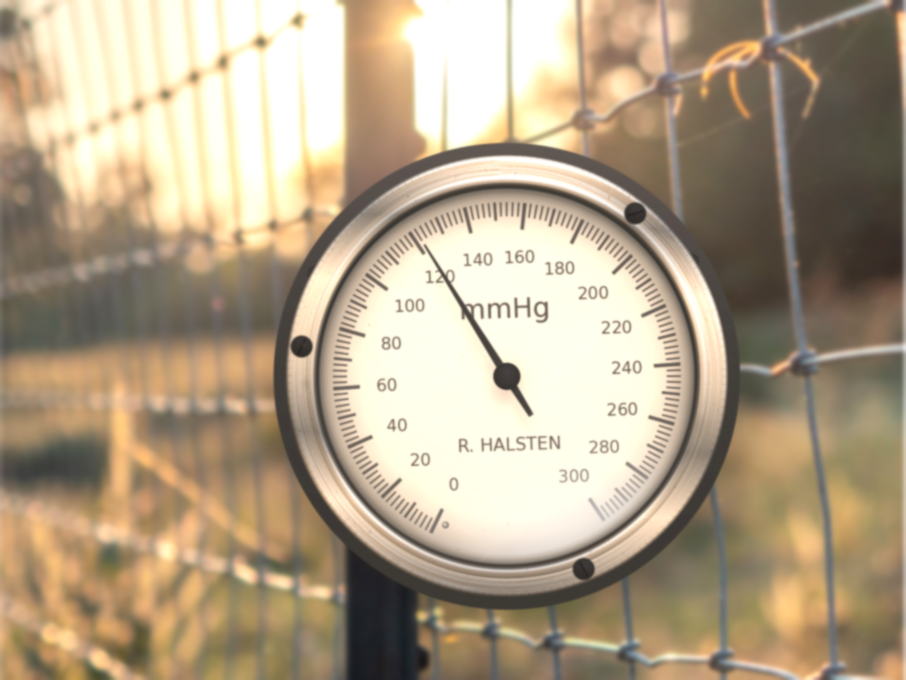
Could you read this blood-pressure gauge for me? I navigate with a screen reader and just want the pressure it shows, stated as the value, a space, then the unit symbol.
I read 122 mmHg
